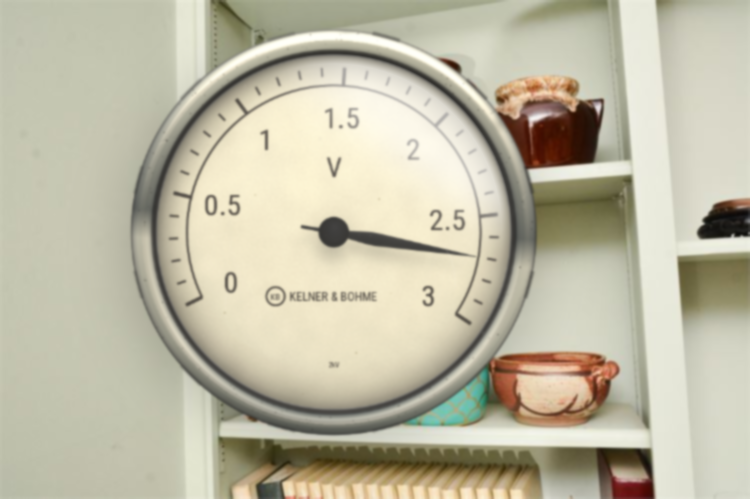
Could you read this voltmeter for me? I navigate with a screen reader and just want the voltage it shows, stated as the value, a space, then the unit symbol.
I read 2.7 V
